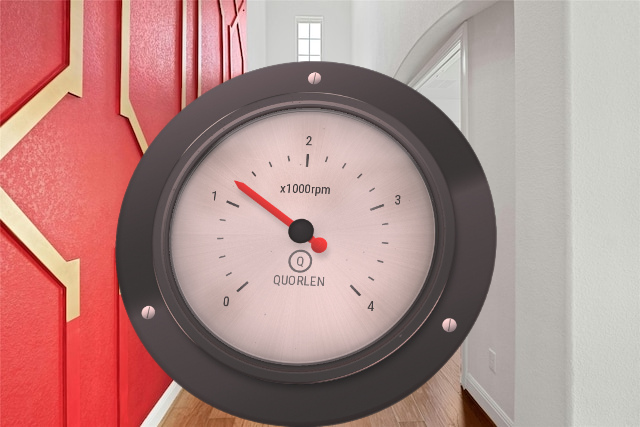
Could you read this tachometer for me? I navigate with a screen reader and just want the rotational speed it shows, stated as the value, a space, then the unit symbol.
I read 1200 rpm
